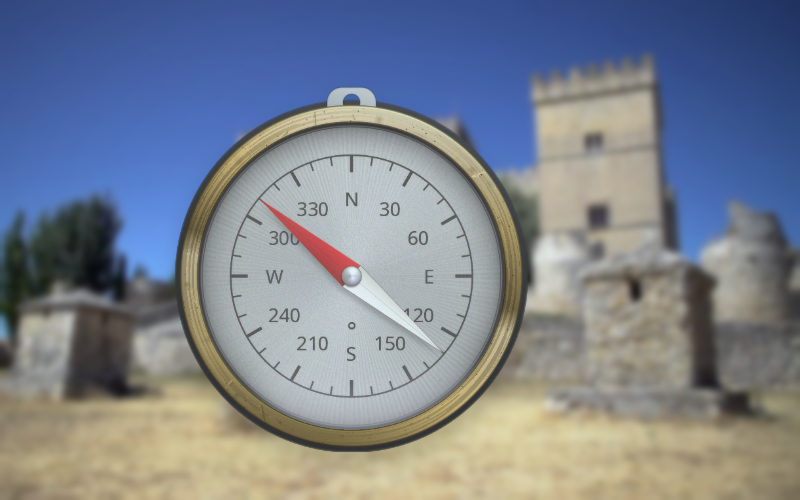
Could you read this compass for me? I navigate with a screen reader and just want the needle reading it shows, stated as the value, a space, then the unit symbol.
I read 310 °
